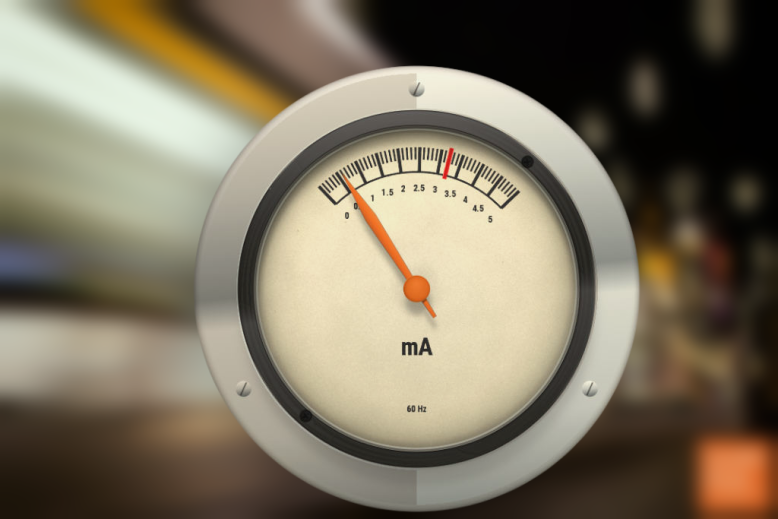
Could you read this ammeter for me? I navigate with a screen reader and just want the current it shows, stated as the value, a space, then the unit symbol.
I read 0.6 mA
